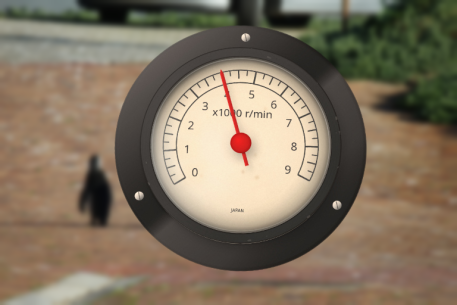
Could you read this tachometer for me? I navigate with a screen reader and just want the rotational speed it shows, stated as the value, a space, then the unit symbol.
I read 4000 rpm
